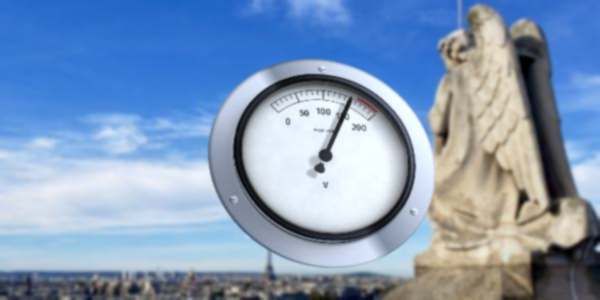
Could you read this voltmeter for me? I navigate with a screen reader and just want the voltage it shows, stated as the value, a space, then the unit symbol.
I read 150 V
